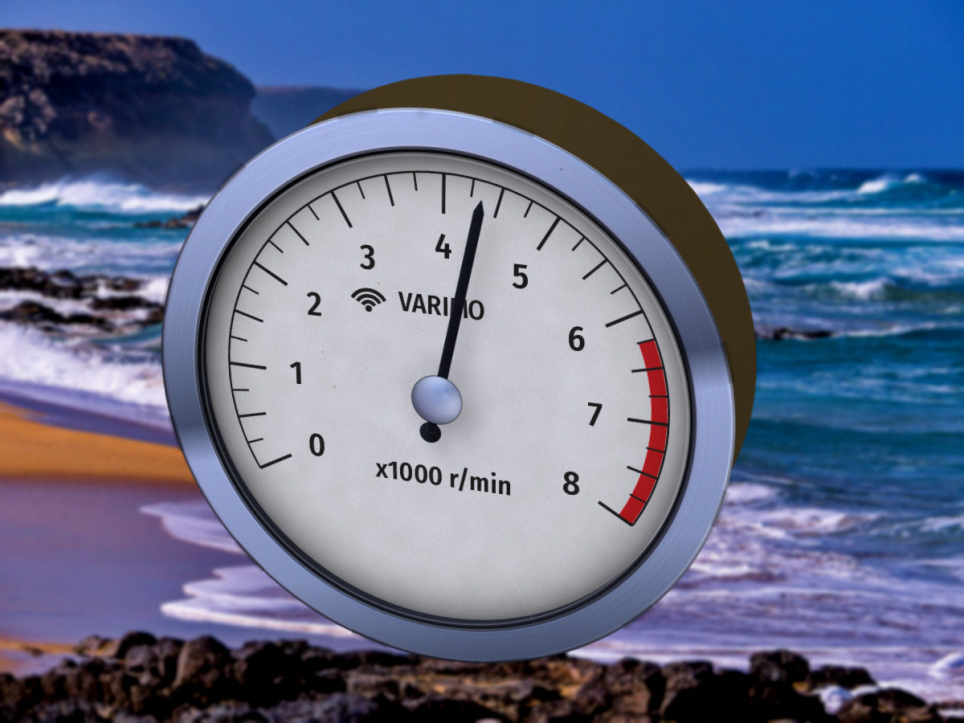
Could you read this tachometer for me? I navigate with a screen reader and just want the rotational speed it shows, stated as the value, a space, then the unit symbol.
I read 4375 rpm
